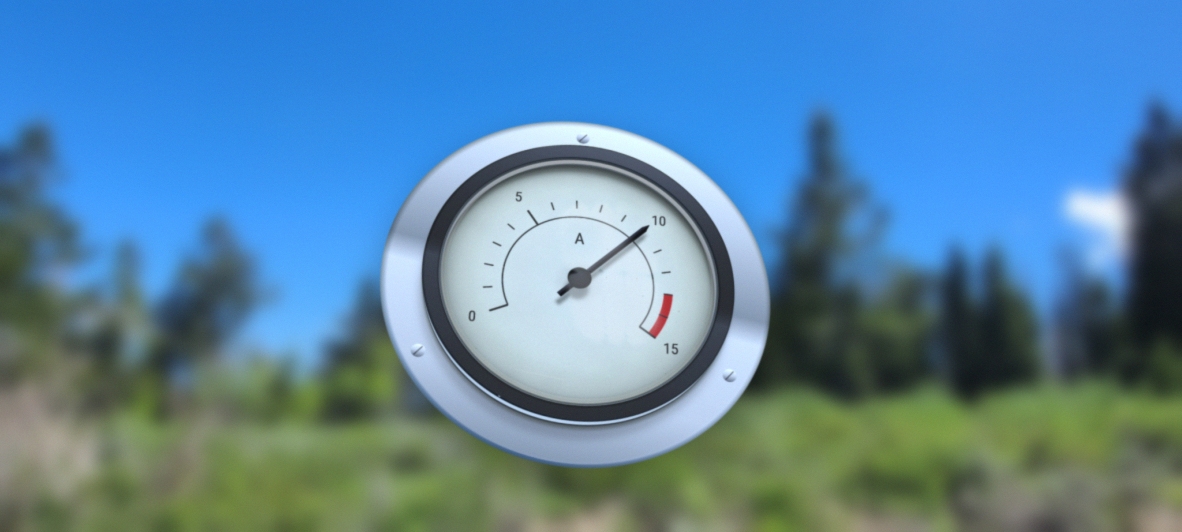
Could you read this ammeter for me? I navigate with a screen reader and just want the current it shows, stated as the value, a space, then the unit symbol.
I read 10 A
